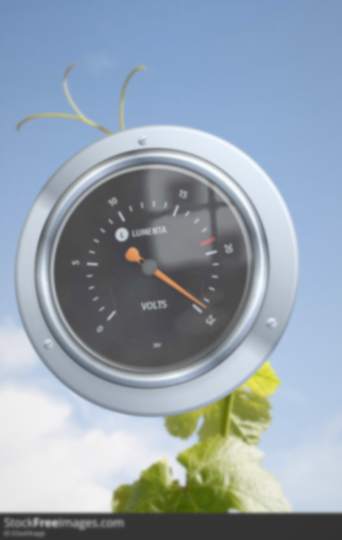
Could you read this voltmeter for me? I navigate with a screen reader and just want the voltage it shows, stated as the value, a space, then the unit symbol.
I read 24.5 V
